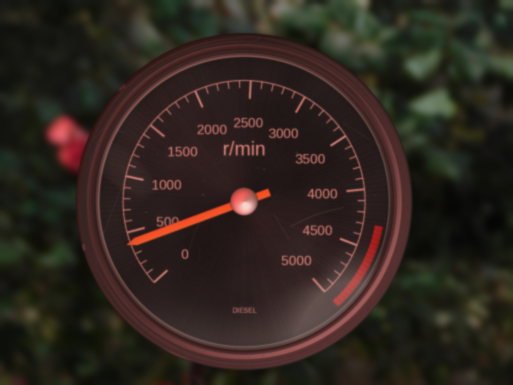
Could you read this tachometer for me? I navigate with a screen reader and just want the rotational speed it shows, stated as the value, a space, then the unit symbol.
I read 400 rpm
